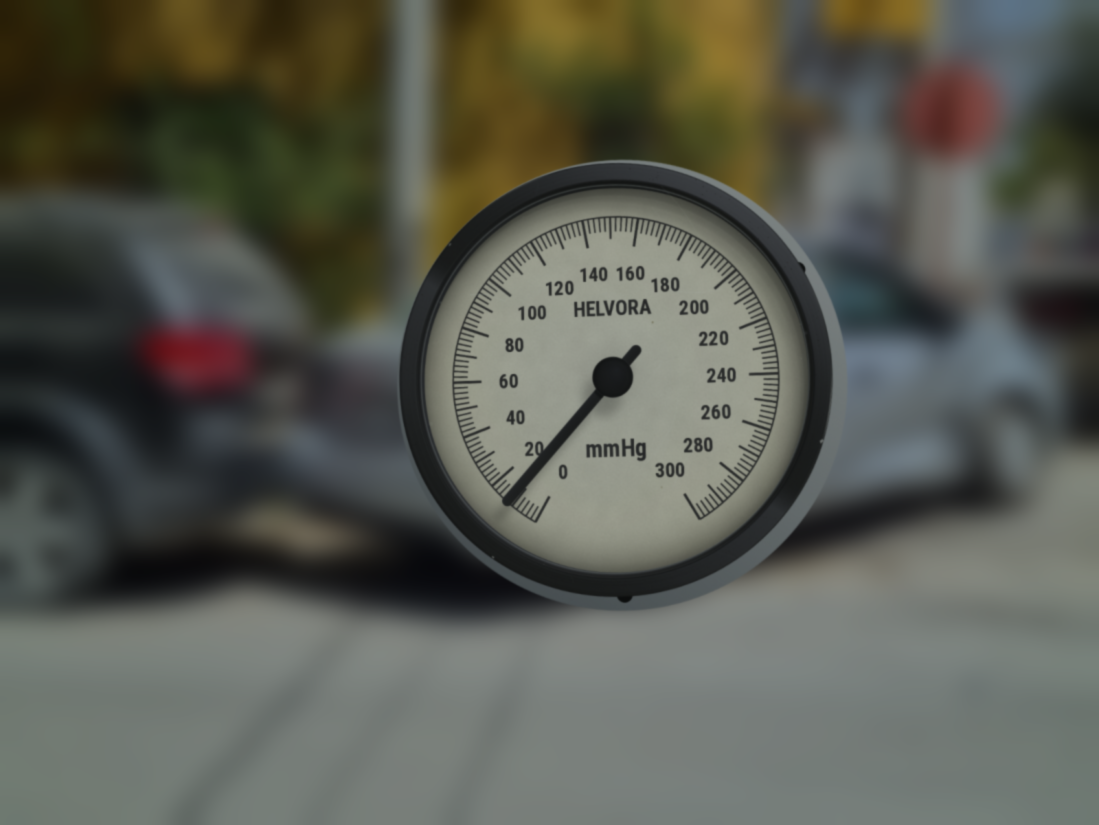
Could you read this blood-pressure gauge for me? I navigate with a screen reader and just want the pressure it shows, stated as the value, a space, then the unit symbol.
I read 12 mmHg
